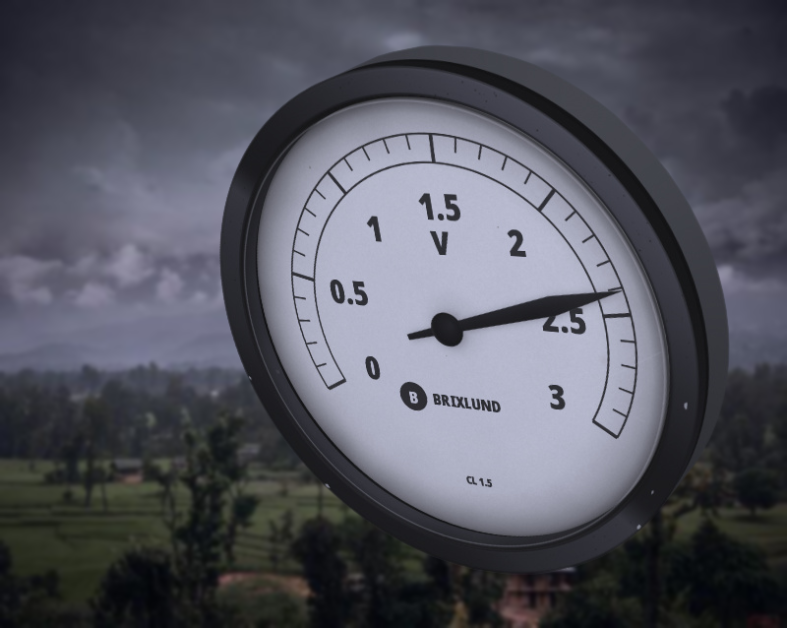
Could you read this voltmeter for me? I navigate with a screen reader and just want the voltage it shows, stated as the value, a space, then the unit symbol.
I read 2.4 V
